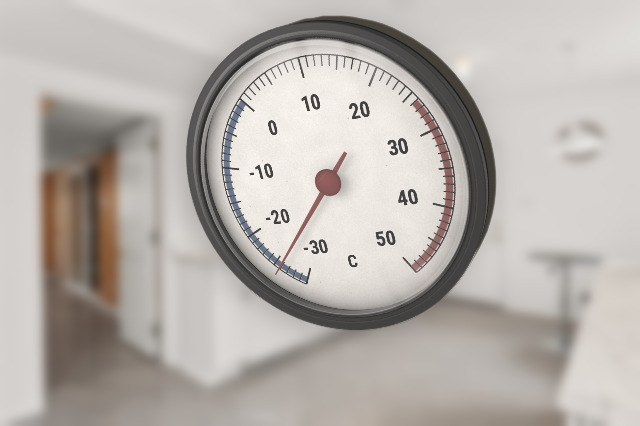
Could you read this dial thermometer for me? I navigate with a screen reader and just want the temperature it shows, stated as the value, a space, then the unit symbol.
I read -26 °C
